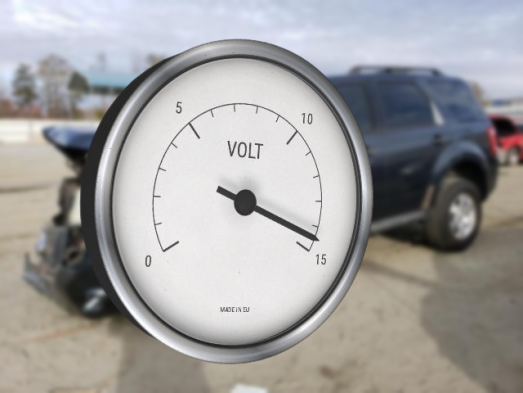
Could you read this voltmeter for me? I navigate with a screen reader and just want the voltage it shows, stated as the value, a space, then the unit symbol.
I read 14.5 V
